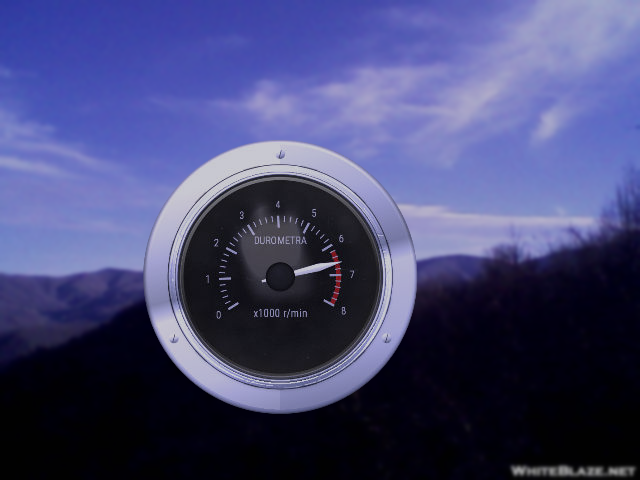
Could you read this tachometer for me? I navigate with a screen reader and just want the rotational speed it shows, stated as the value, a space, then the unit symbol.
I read 6600 rpm
